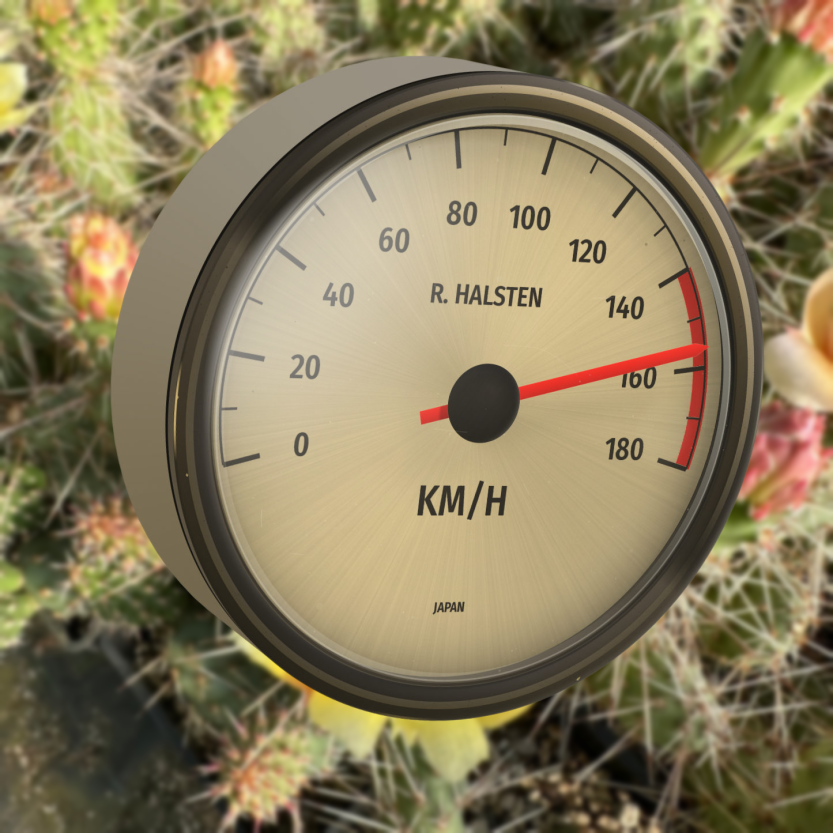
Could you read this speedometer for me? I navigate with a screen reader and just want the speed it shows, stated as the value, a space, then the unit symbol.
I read 155 km/h
